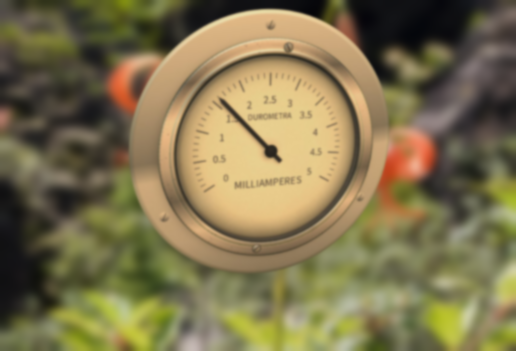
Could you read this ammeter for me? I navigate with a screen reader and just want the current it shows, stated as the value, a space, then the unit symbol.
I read 1.6 mA
